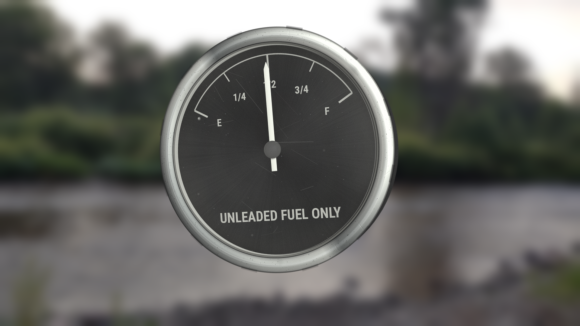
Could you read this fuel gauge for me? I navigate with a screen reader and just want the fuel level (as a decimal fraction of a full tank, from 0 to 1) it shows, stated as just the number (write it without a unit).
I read 0.5
